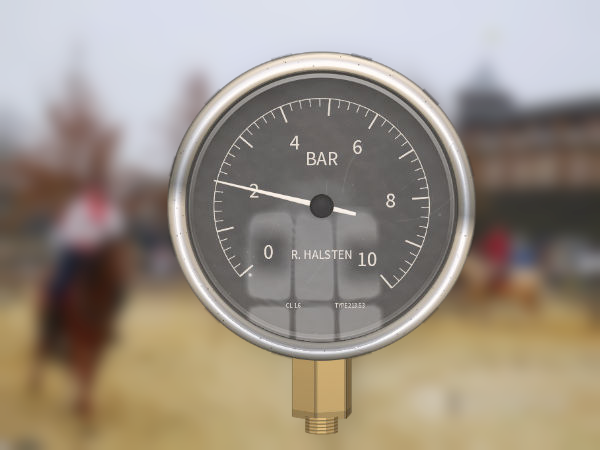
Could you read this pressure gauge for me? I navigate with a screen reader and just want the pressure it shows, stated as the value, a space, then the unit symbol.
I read 2 bar
